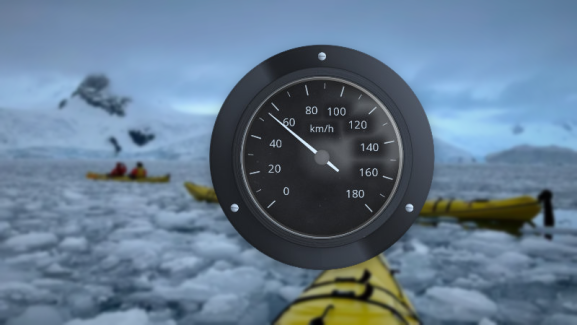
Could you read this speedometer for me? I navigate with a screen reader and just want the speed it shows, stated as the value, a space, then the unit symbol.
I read 55 km/h
